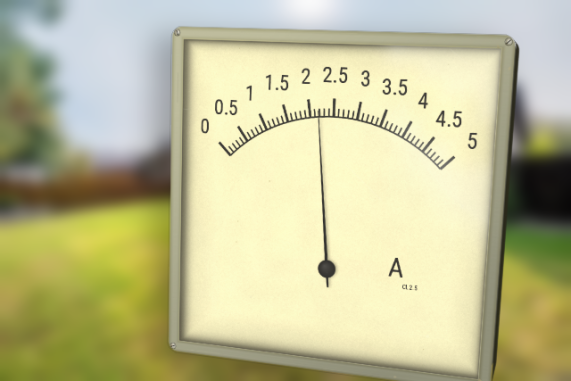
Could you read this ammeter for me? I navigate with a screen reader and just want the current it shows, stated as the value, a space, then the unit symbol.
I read 2.2 A
